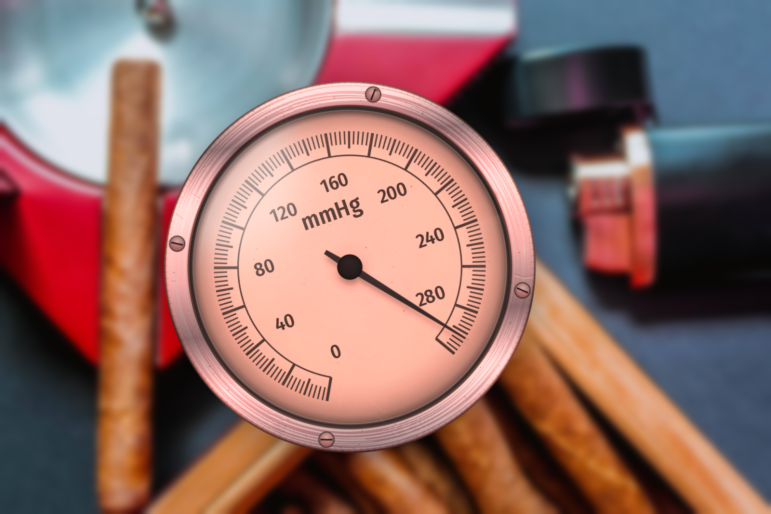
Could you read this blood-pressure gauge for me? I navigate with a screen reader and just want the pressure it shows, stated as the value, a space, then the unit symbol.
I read 292 mmHg
